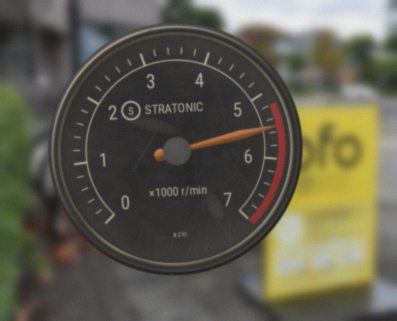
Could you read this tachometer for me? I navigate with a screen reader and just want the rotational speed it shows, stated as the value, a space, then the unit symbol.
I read 5500 rpm
